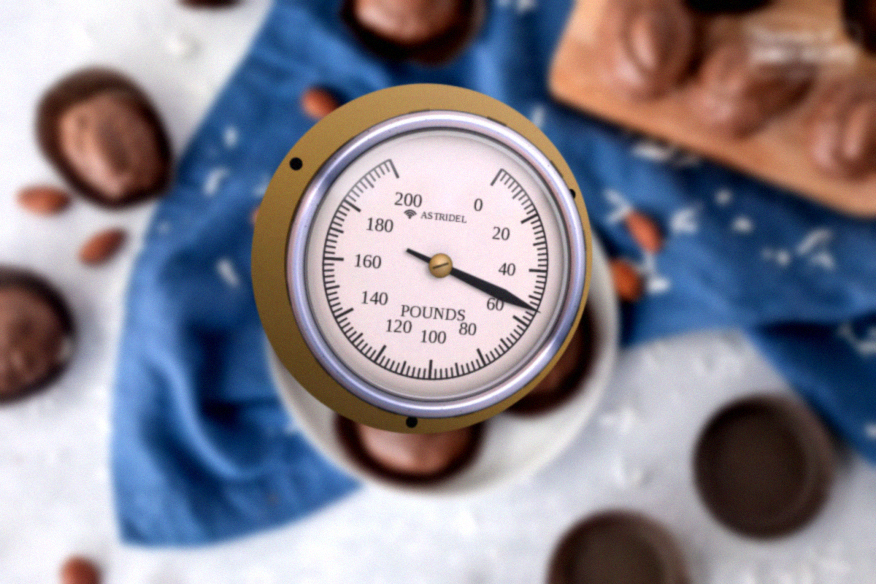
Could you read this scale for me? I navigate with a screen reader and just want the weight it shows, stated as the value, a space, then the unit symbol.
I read 54 lb
